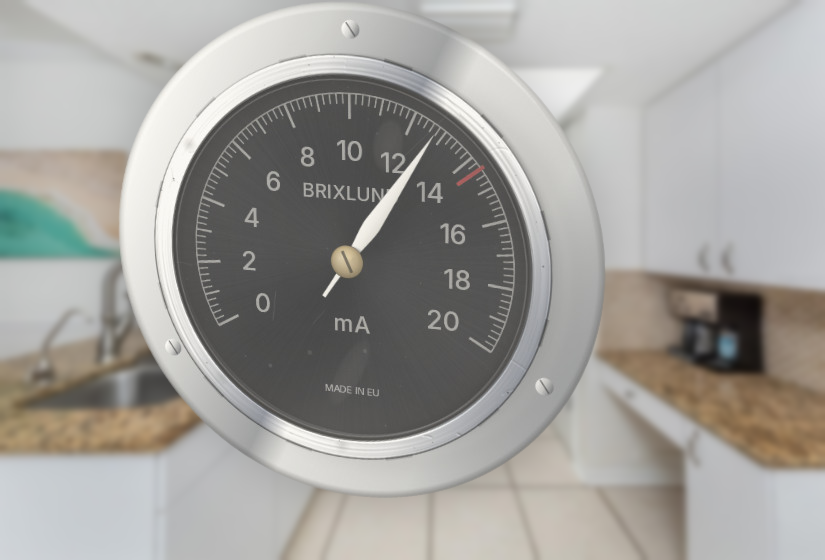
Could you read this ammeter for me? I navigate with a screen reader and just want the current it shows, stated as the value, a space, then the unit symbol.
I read 12.8 mA
